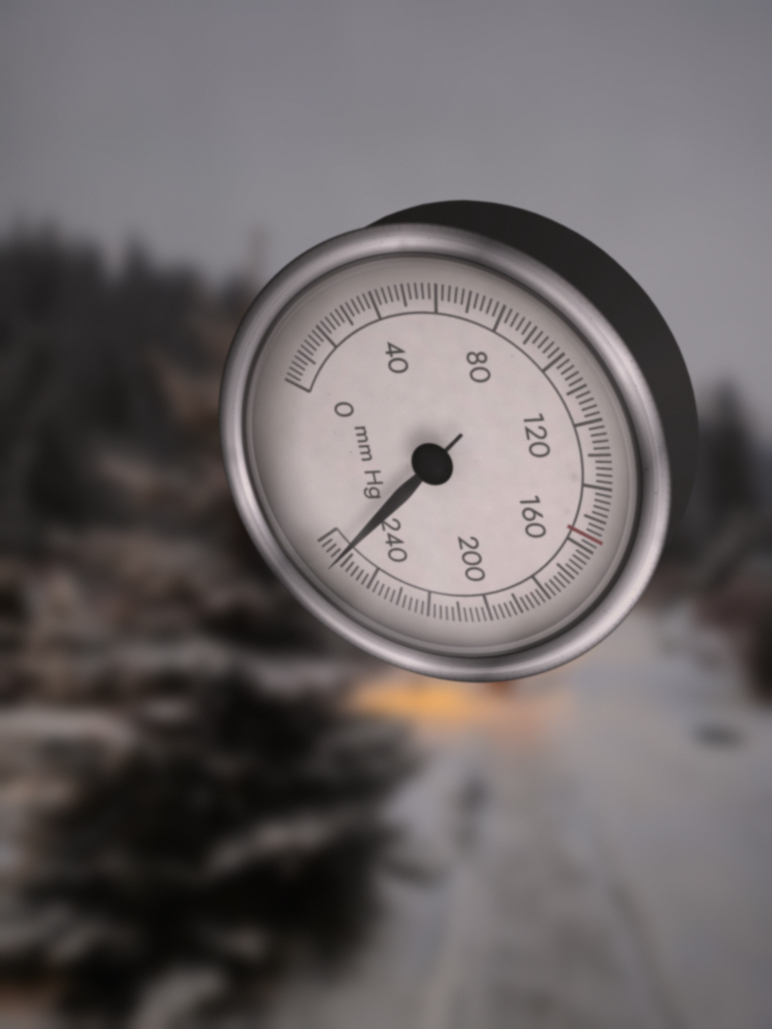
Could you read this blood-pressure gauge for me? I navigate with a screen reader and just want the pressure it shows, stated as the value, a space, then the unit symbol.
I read 252 mmHg
